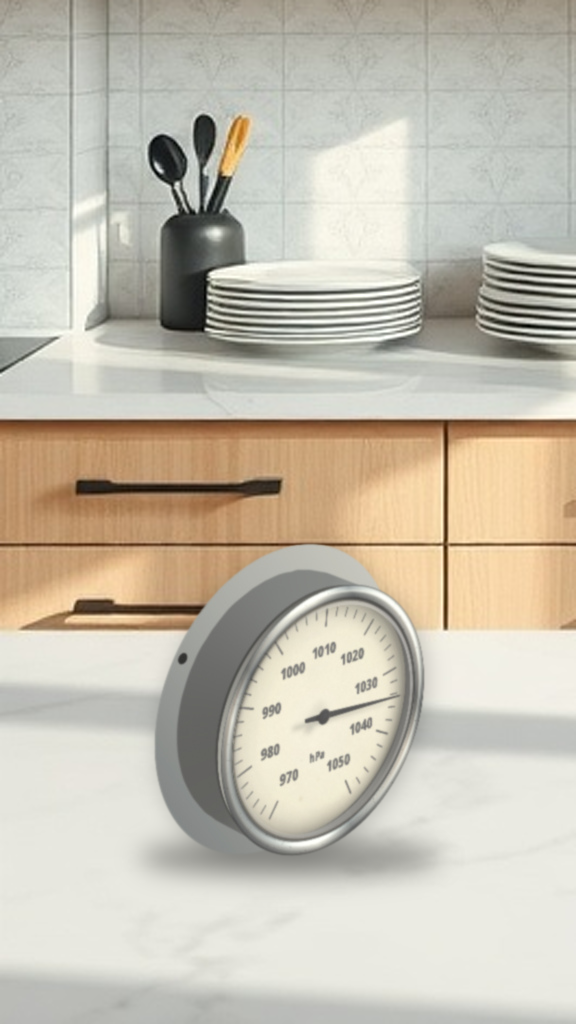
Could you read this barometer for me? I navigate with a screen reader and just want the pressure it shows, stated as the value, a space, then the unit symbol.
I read 1034 hPa
